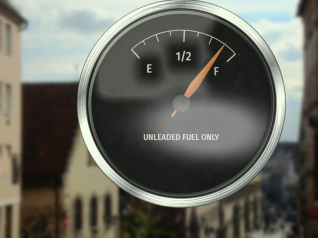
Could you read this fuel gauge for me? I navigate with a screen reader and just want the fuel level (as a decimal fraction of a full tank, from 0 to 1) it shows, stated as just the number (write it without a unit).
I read 0.875
